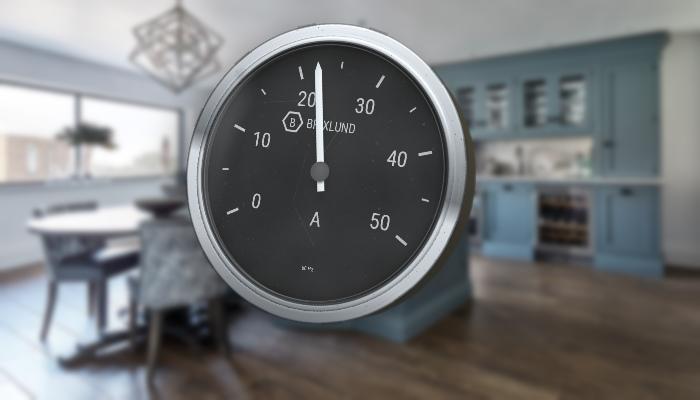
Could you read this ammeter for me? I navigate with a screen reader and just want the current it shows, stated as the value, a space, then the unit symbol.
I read 22.5 A
